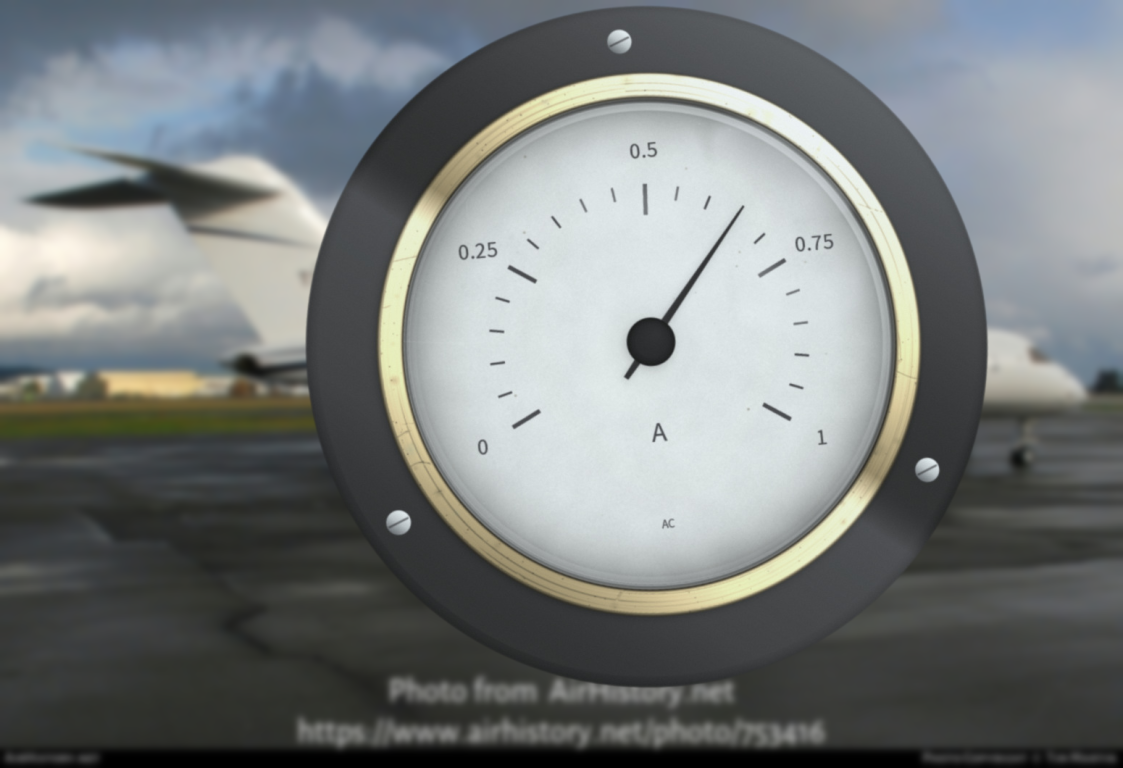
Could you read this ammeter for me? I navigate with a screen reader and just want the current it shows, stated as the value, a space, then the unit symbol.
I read 0.65 A
